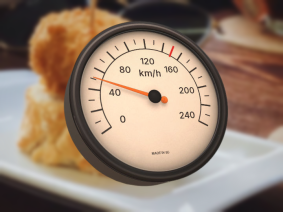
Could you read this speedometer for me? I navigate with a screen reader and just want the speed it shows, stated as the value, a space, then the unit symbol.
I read 50 km/h
